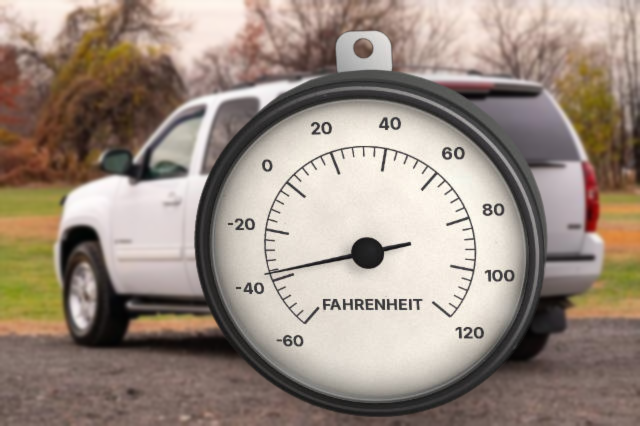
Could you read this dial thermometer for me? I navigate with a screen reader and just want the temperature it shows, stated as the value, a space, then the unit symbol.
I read -36 °F
